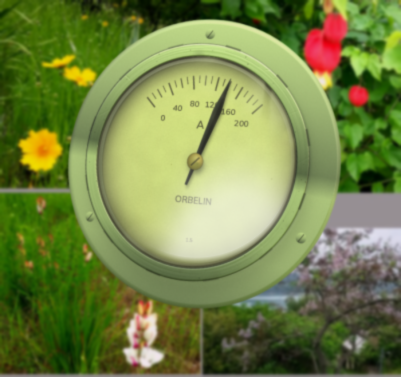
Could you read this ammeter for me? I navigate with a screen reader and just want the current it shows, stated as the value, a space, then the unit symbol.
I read 140 A
